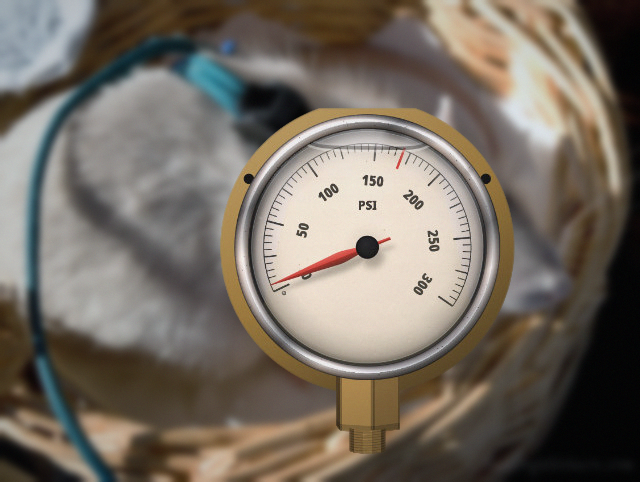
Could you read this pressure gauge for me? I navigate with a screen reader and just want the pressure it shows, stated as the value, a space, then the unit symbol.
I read 5 psi
